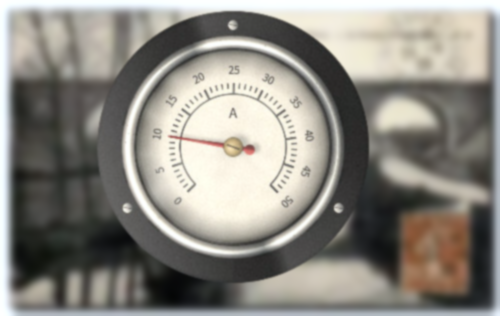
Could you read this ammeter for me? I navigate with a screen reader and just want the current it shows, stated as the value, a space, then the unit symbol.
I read 10 A
